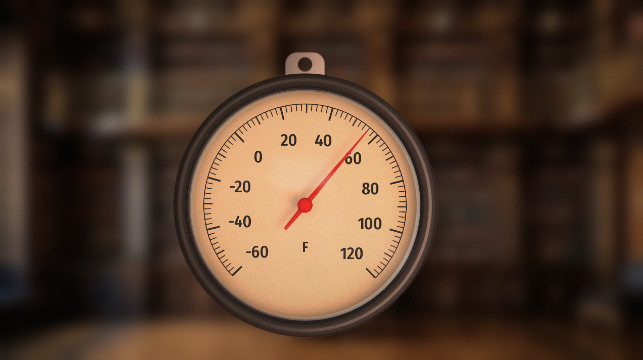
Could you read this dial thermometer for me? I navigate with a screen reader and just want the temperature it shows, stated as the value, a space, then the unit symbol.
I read 56 °F
